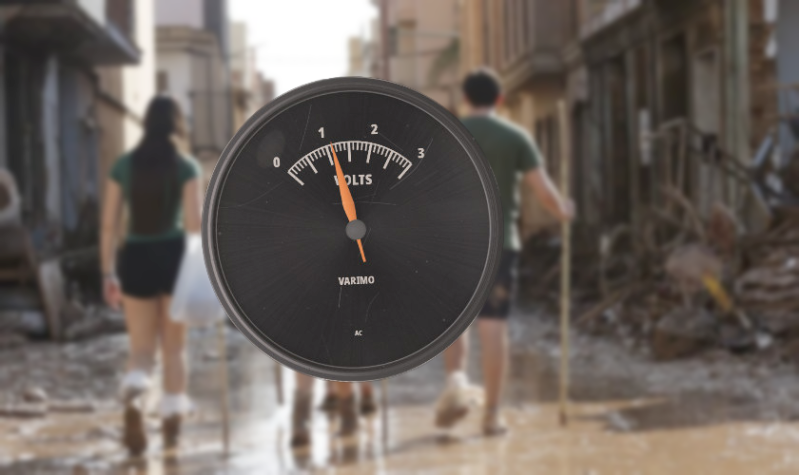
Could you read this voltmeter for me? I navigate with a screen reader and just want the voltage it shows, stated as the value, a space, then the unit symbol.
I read 1.1 V
